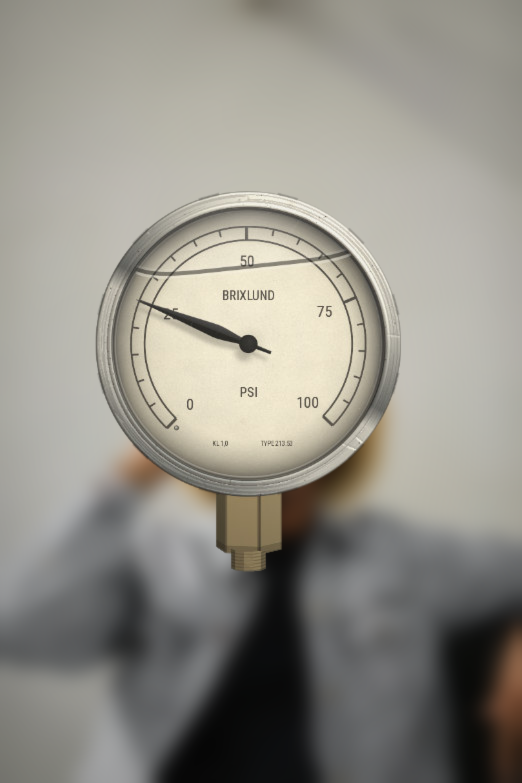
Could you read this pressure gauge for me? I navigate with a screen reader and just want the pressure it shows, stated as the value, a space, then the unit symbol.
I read 25 psi
